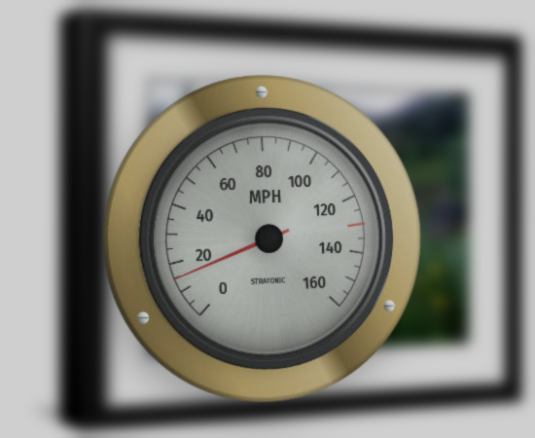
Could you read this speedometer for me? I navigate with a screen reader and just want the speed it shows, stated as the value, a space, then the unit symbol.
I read 15 mph
